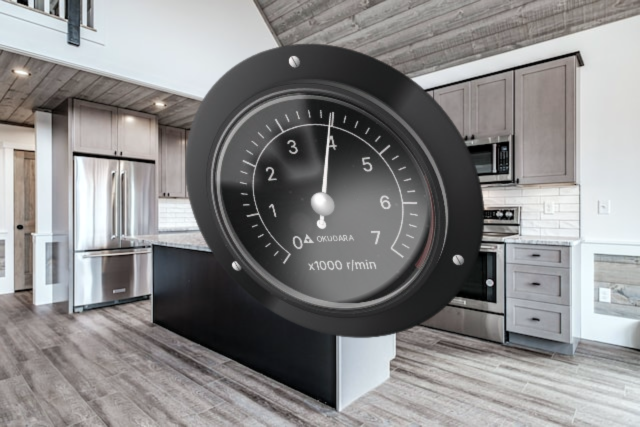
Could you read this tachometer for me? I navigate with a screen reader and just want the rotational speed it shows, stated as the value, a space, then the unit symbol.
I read 4000 rpm
